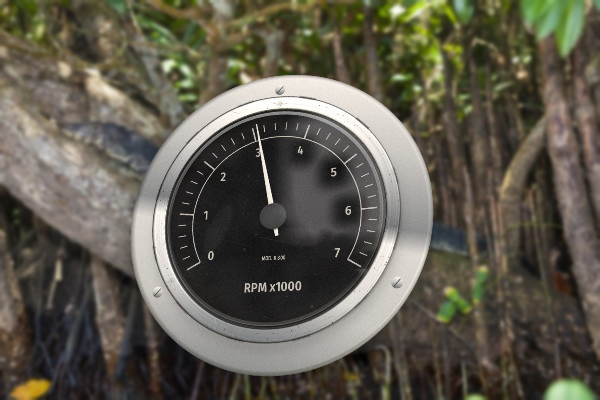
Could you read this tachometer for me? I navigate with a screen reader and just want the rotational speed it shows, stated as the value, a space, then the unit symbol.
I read 3100 rpm
